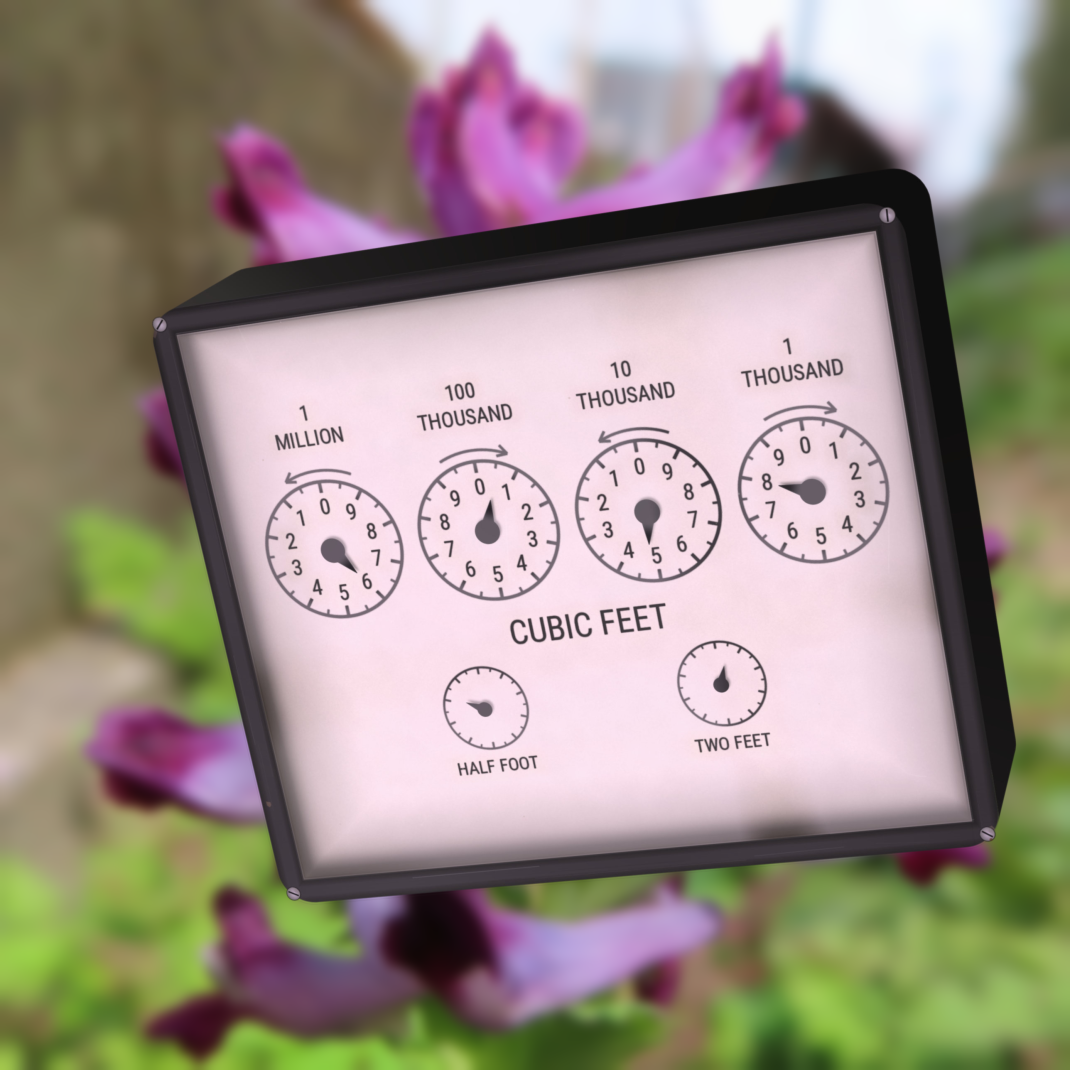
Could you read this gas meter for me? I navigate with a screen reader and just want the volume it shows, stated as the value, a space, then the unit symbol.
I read 604800 ft³
